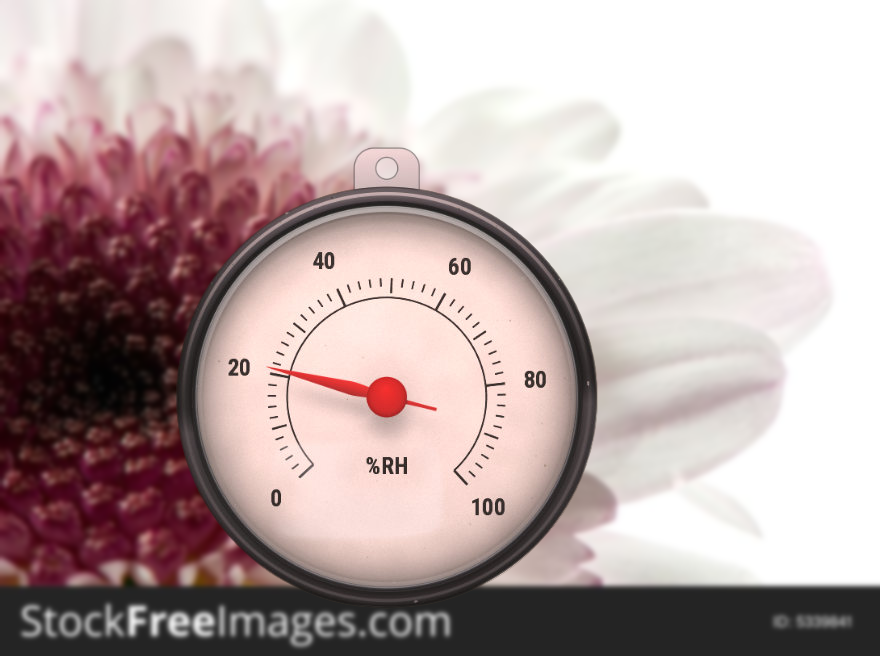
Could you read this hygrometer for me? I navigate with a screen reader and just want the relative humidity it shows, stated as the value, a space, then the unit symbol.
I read 21 %
